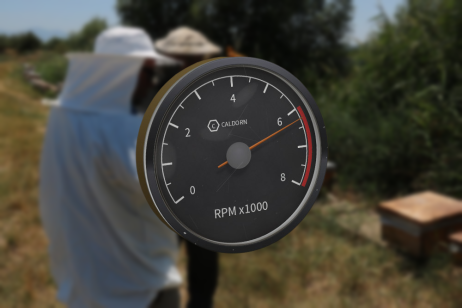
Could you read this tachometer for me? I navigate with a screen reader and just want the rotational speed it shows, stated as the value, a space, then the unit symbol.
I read 6250 rpm
